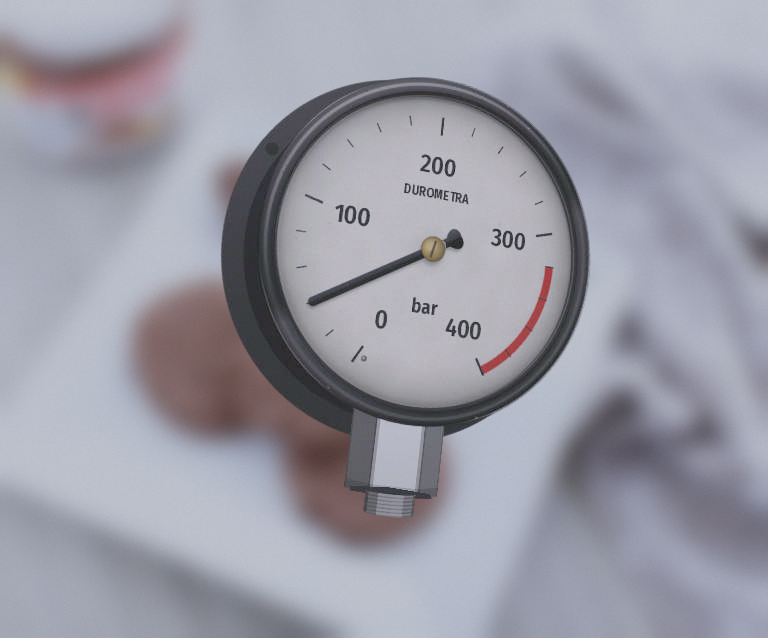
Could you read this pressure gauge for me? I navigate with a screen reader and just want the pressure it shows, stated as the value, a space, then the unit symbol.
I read 40 bar
